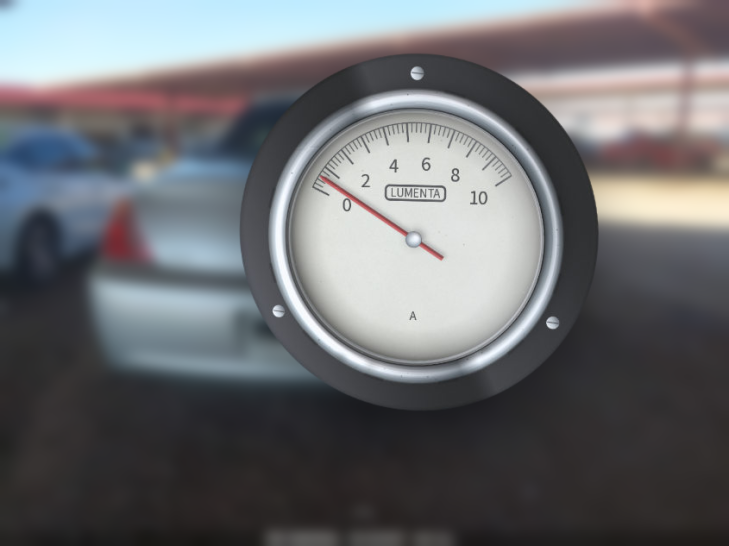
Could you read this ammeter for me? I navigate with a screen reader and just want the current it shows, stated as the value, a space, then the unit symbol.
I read 0.6 A
